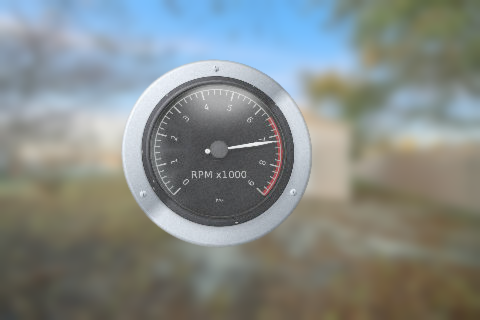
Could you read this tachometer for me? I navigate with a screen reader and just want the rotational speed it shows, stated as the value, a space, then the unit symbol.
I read 7200 rpm
